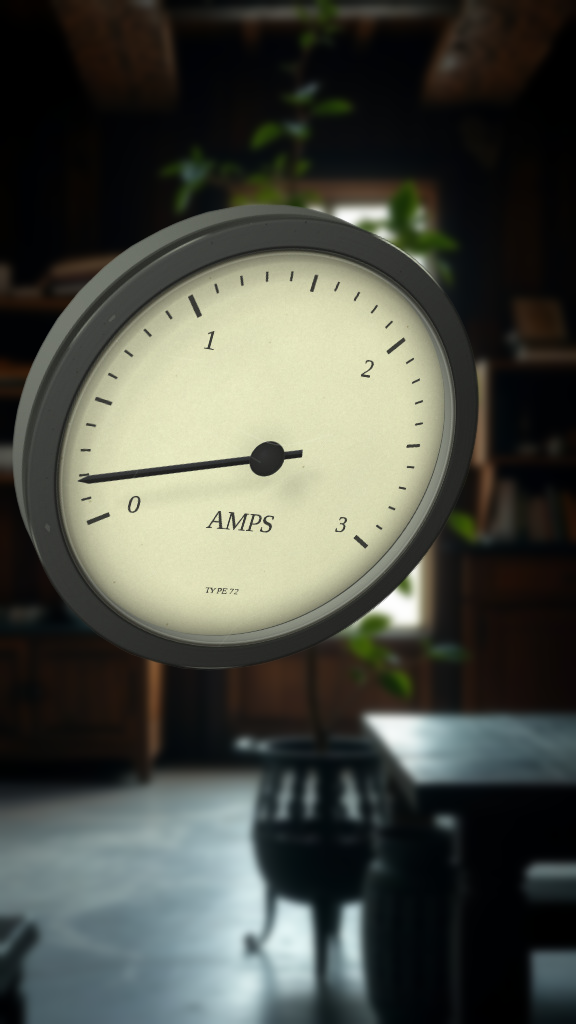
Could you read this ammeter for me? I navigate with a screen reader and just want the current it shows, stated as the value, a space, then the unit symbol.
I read 0.2 A
